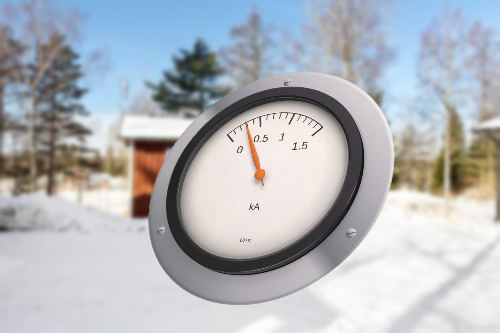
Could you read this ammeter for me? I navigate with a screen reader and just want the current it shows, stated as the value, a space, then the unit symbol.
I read 0.3 kA
